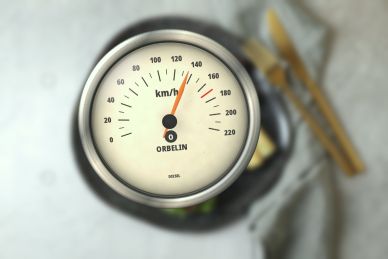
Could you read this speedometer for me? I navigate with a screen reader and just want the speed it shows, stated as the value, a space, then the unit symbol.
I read 135 km/h
